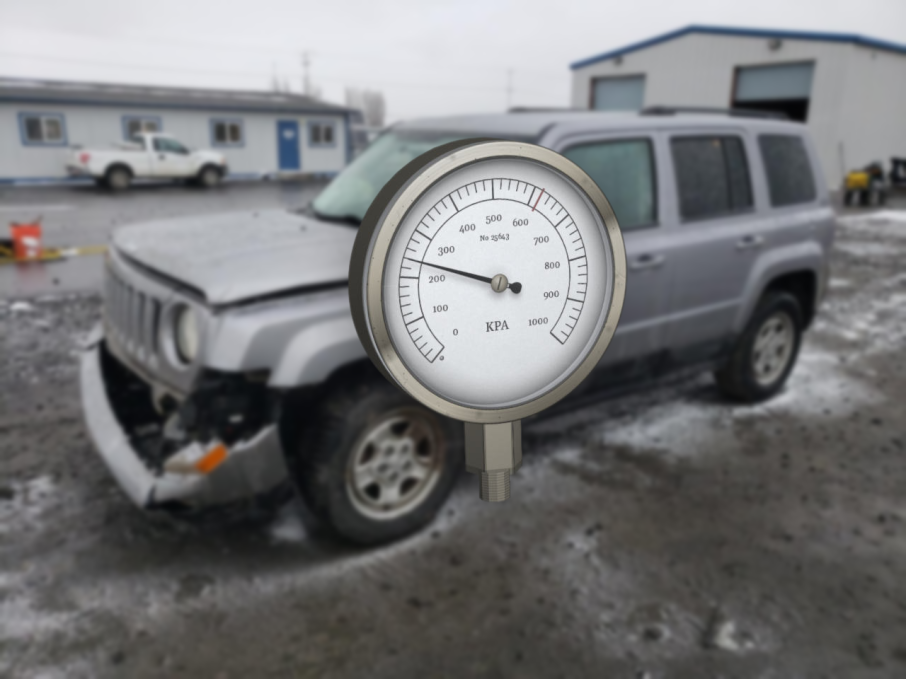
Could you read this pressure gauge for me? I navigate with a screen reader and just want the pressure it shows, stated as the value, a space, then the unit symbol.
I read 240 kPa
